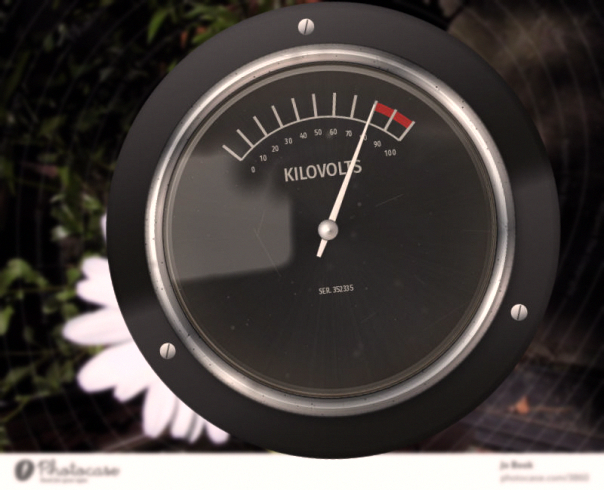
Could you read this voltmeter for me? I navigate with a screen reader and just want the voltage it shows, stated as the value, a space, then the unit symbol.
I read 80 kV
